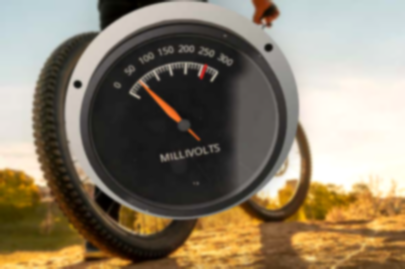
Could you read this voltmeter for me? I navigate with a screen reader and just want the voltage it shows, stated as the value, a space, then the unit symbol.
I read 50 mV
